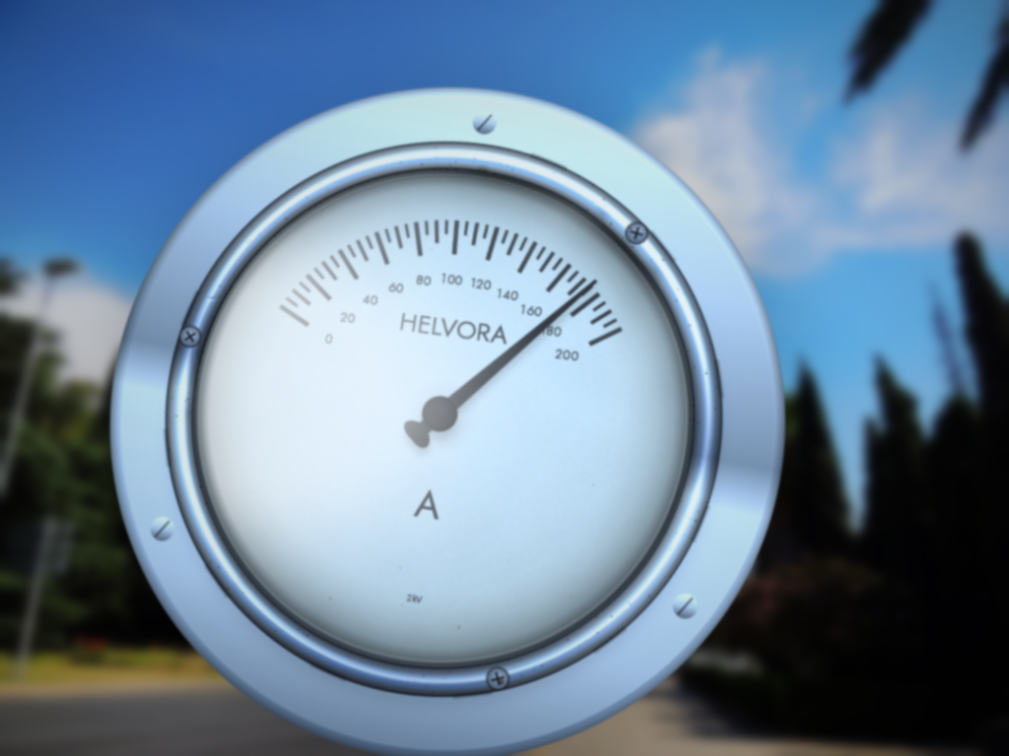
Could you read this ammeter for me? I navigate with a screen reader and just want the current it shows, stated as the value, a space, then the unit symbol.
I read 175 A
